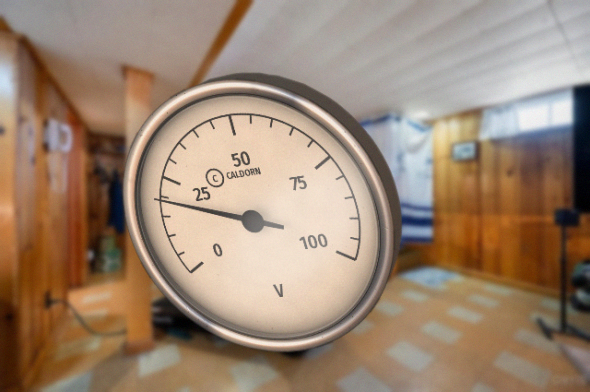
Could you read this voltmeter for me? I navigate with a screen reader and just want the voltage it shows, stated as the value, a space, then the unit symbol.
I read 20 V
